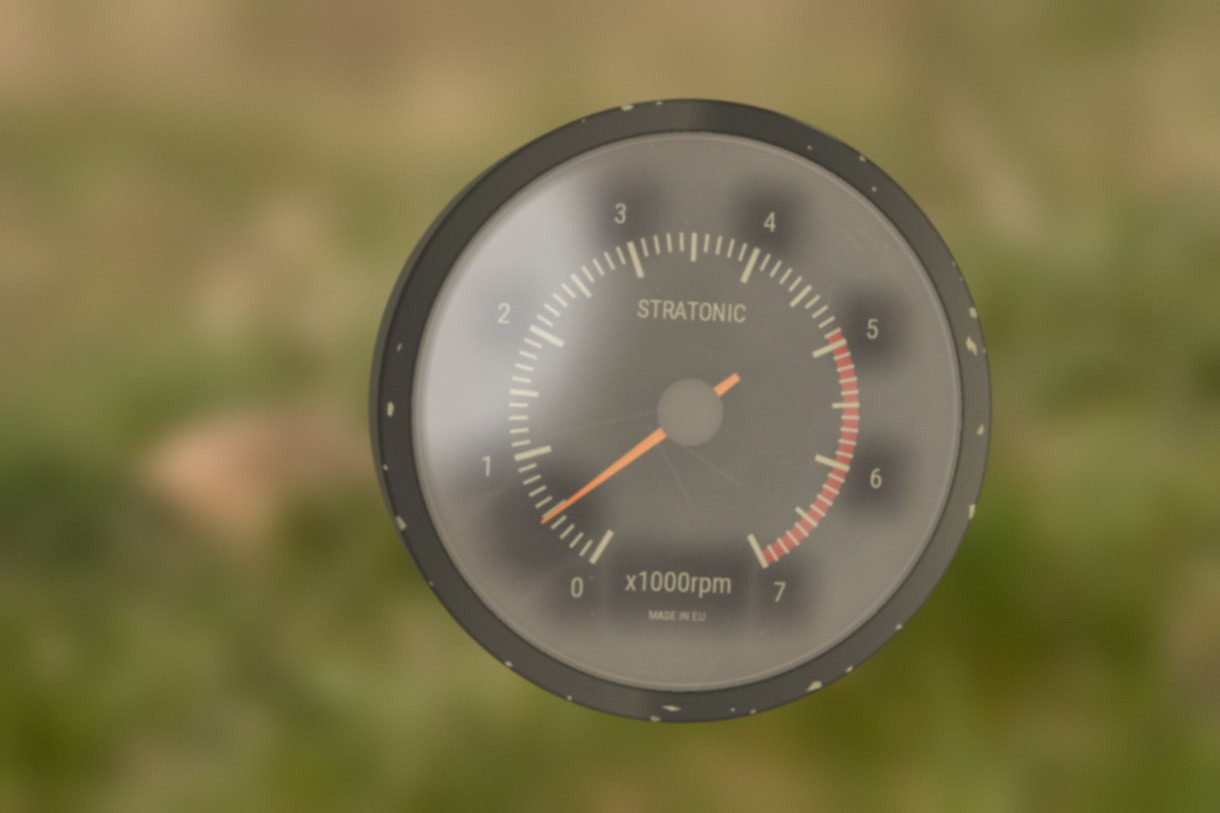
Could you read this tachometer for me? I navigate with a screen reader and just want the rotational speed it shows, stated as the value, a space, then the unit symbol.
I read 500 rpm
